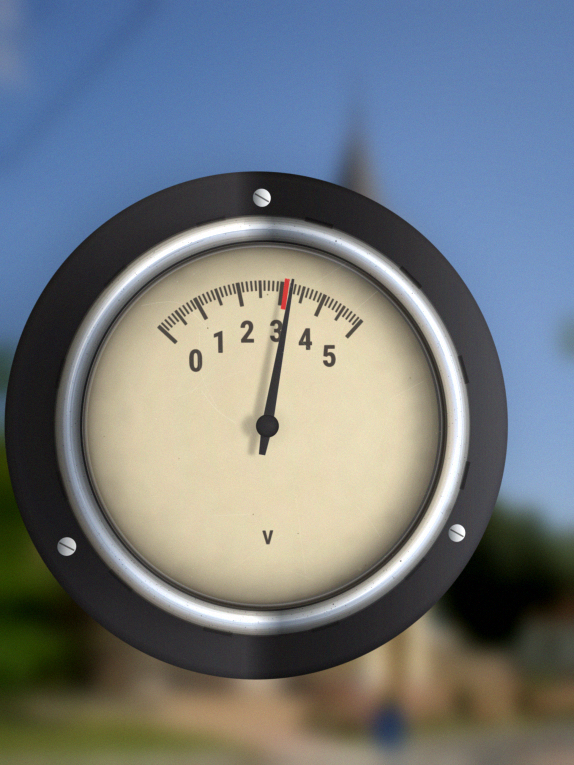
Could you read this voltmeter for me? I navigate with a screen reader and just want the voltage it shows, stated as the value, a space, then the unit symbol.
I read 3.2 V
